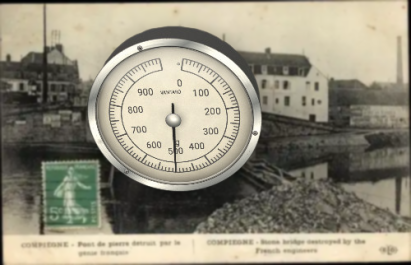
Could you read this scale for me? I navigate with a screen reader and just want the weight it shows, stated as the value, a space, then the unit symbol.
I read 500 g
